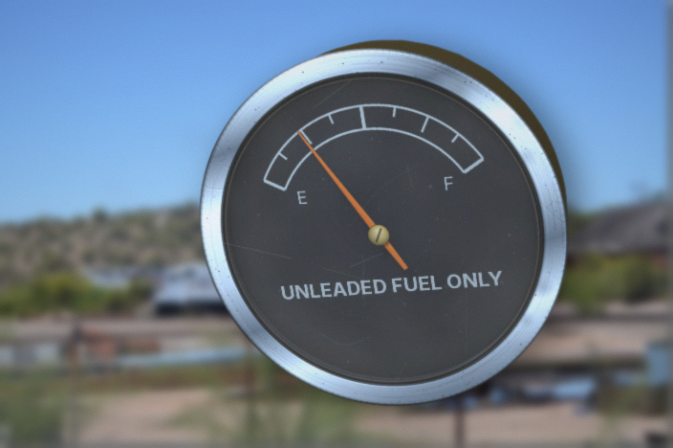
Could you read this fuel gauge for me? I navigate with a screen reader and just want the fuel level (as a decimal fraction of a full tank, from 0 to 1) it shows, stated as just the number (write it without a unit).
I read 0.25
